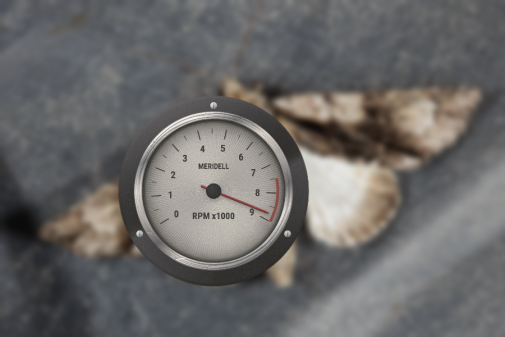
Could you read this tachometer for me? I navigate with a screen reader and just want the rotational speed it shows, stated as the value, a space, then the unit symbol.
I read 8750 rpm
